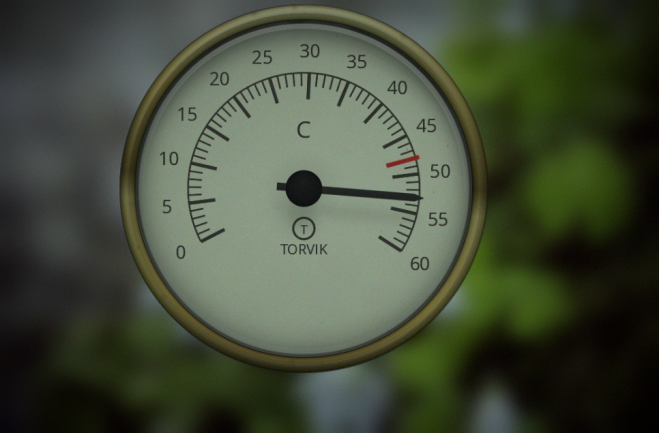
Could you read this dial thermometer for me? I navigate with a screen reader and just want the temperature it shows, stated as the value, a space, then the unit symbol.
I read 53 °C
